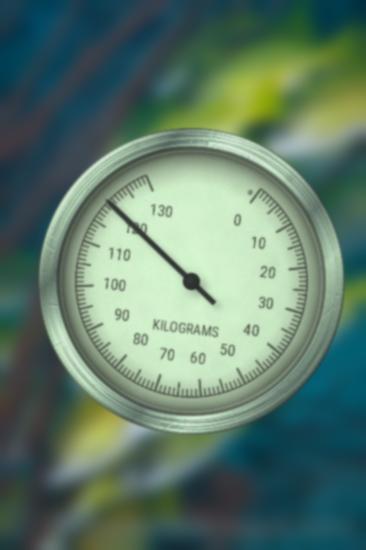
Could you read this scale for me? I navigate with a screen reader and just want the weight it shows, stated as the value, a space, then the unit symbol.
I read 120 kg
